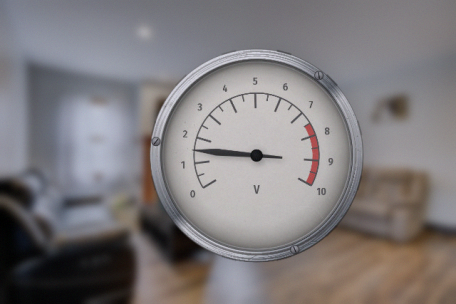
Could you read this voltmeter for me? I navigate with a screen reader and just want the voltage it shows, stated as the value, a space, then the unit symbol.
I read 1.5 V
